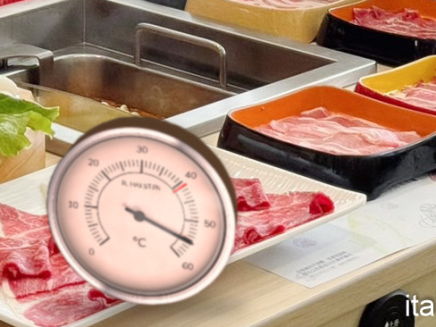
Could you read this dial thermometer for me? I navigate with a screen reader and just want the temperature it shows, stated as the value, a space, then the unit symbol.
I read 55 °C
